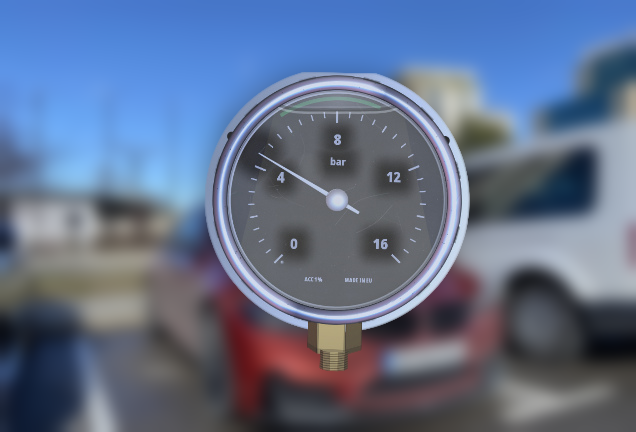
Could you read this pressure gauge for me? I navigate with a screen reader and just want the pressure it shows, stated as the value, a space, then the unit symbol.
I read 4.5 bar
